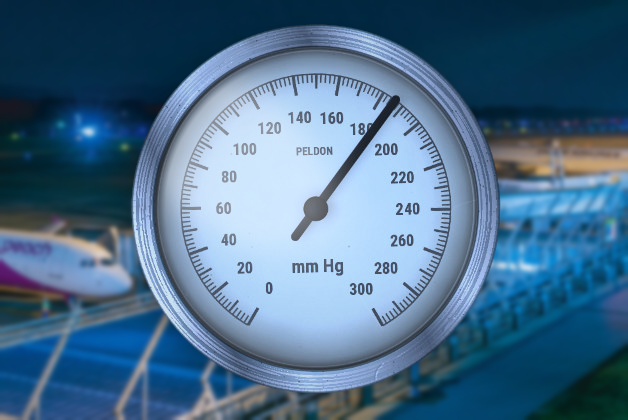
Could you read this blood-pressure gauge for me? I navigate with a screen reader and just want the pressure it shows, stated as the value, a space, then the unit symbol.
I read 186 mmHg
